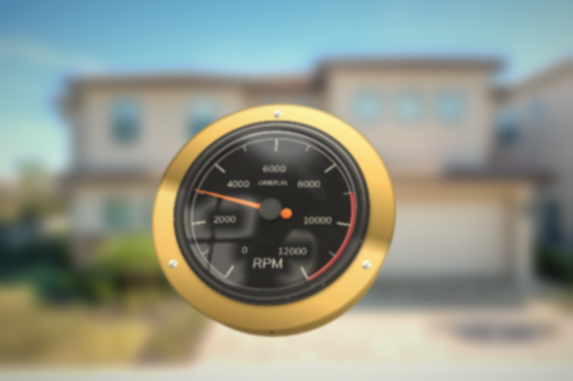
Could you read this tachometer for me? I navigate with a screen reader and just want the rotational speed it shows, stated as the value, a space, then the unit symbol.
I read 3000 rpm
